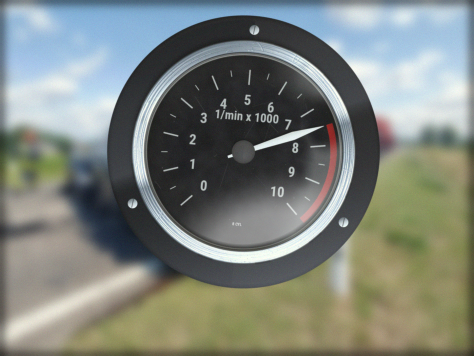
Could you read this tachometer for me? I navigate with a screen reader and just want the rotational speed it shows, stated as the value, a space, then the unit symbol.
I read 7500 rpm
